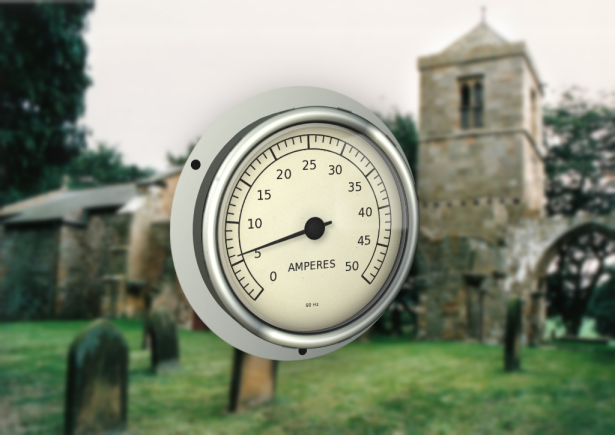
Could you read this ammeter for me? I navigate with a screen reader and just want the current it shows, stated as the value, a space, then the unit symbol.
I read 6 A
